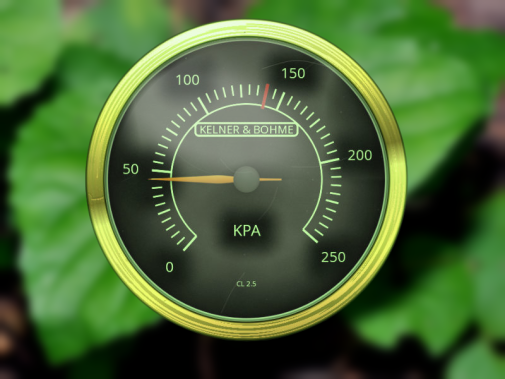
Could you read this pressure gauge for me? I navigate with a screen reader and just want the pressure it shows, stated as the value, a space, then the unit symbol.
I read 45 kPa
